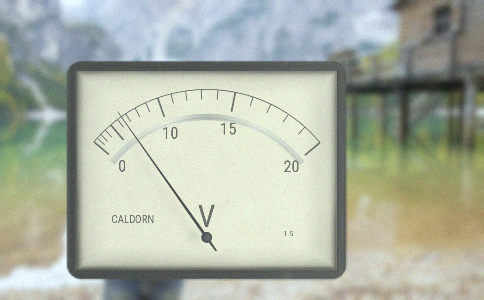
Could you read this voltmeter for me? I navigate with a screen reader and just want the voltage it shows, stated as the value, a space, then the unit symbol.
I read 6.5 V
